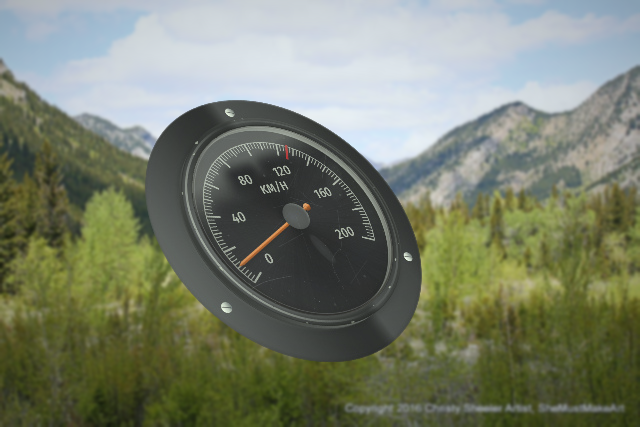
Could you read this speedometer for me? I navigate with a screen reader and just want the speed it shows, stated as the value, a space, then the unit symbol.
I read 10 km/h
